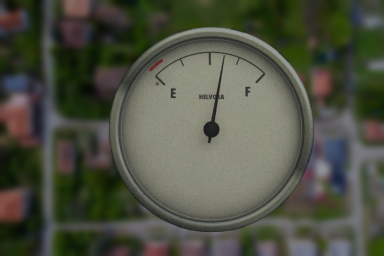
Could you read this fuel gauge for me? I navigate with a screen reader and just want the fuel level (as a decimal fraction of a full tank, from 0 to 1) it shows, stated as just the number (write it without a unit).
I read 0.625
